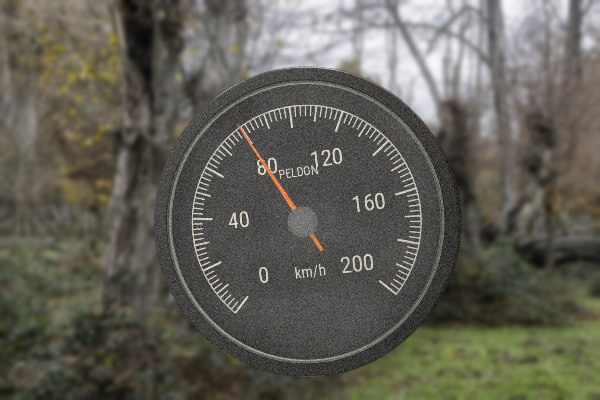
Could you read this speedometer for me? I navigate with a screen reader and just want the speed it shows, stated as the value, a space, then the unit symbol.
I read 80 km/h
